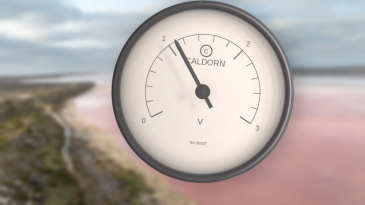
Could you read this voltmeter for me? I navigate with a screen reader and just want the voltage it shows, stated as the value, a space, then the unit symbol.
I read 1.1 V
